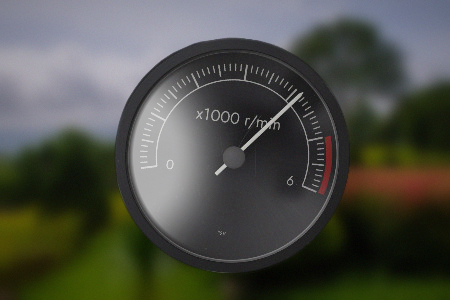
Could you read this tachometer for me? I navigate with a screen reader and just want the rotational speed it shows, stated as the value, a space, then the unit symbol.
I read 4100 rpm
